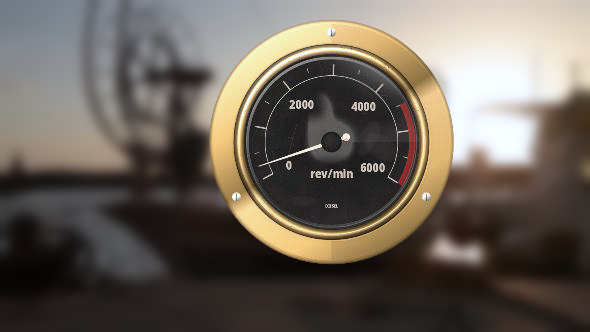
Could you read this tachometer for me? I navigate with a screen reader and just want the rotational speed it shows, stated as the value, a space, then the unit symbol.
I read 250 rpm
